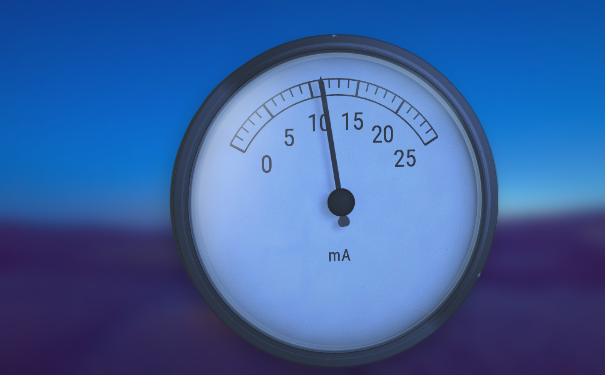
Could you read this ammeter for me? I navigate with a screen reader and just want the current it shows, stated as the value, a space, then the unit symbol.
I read 11 mA
